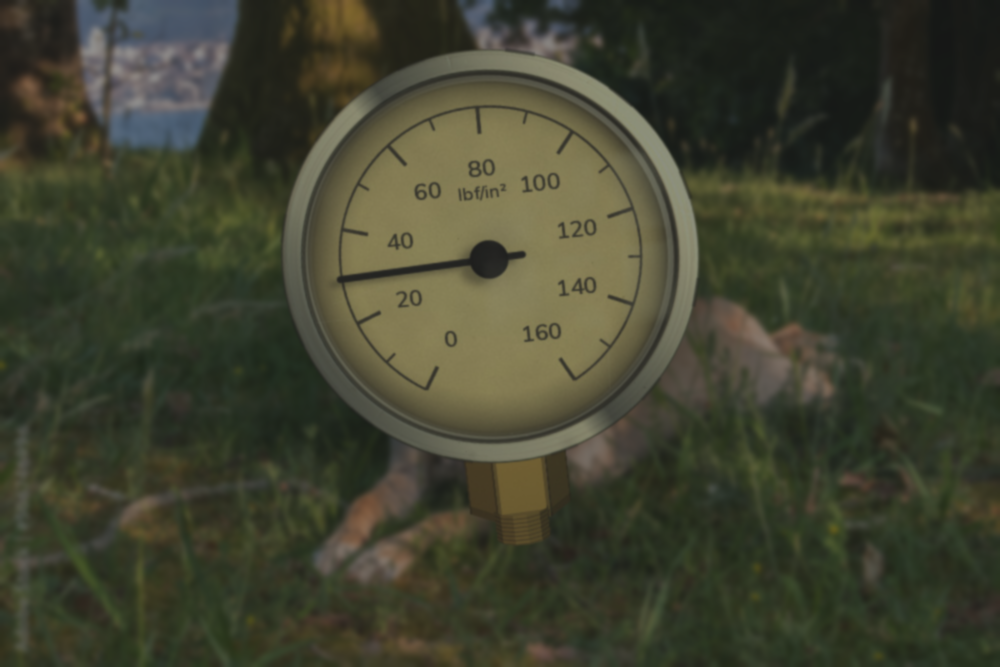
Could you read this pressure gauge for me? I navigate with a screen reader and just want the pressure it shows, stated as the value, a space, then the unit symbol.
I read 30 psi
